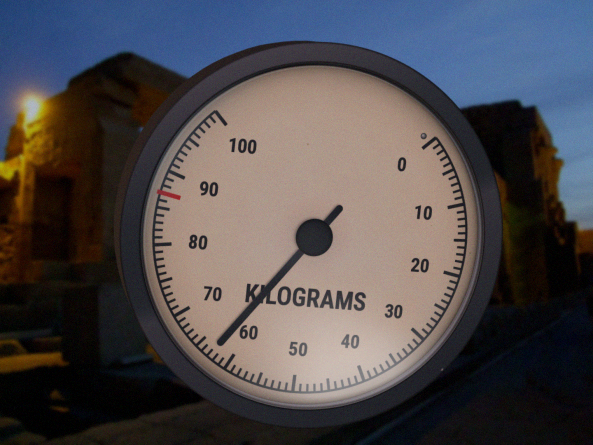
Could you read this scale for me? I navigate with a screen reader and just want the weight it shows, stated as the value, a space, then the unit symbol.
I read 63 kg
